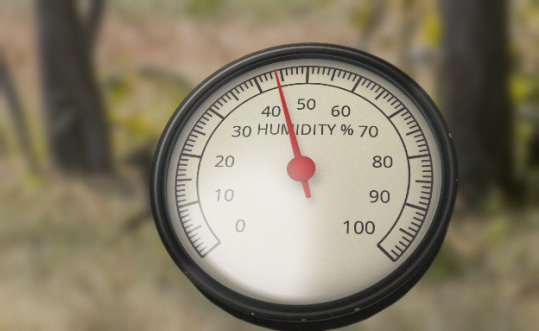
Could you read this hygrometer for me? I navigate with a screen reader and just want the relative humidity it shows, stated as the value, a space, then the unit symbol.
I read 44 %
